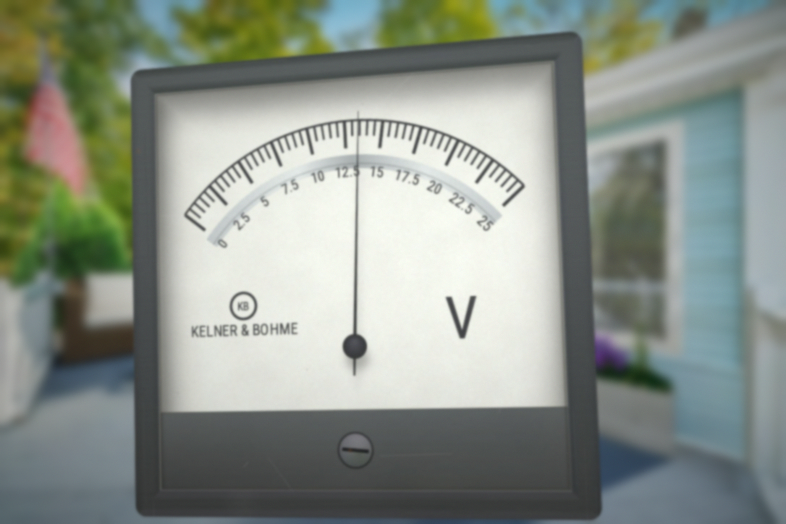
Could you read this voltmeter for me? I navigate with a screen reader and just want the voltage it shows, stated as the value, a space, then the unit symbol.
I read 13.5 V
